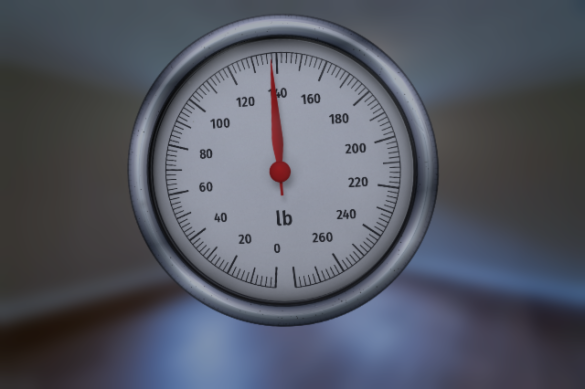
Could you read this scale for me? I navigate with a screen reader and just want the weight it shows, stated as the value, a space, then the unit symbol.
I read 138 lb
